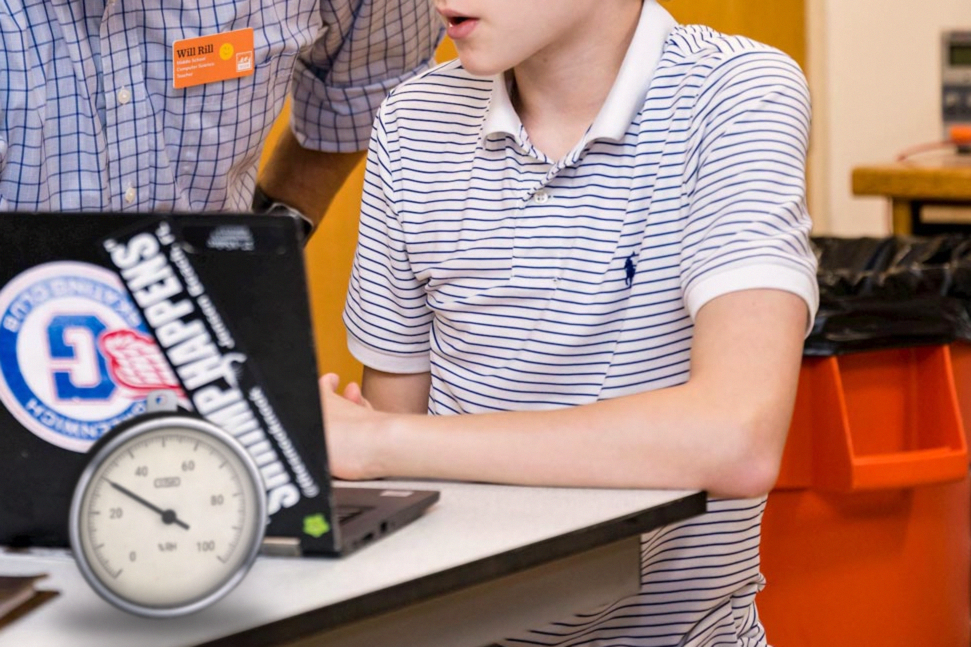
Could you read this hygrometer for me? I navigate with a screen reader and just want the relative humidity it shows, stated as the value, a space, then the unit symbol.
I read 30 %
